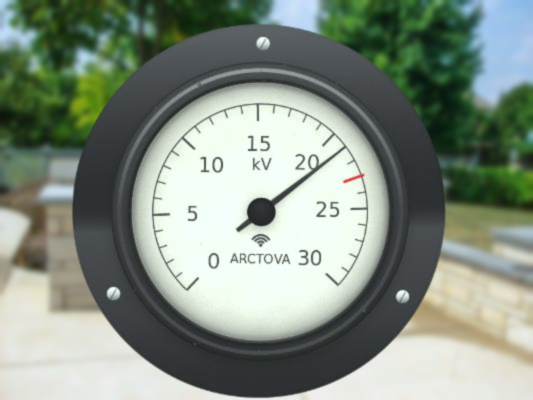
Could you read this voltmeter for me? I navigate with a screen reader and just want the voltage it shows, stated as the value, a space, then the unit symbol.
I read 21 kV
